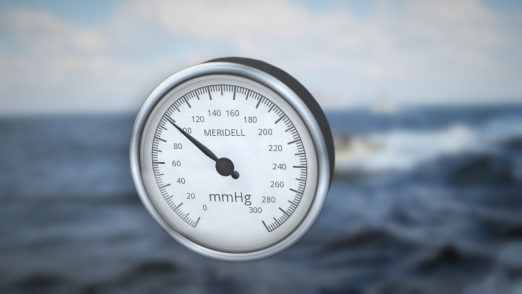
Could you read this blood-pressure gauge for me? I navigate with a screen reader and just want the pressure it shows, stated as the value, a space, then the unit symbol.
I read 100 mmHg
